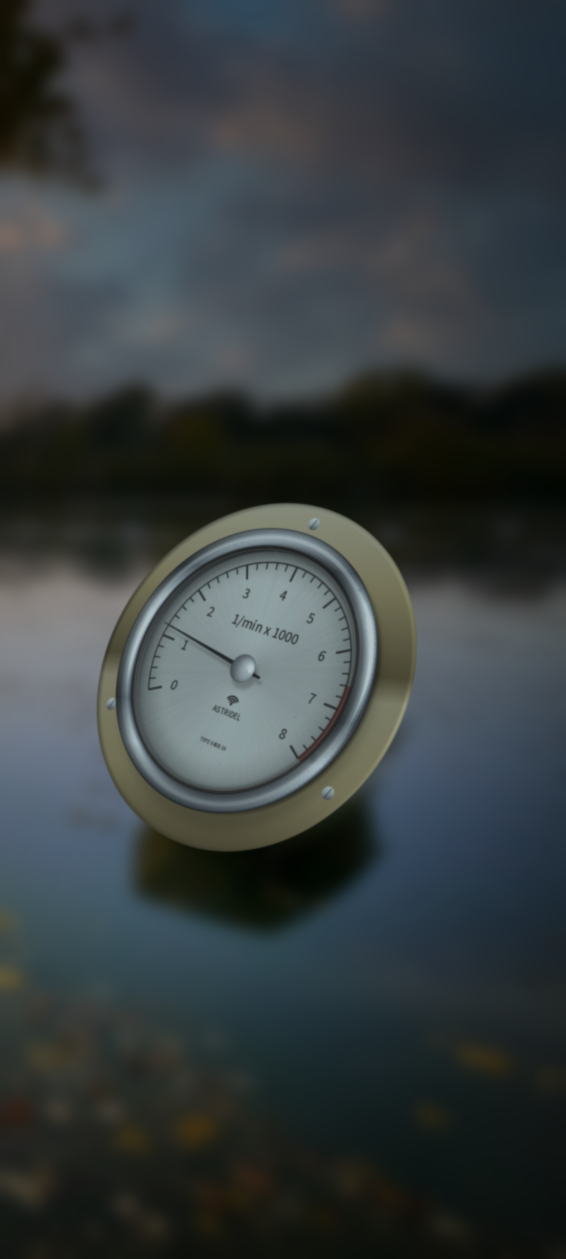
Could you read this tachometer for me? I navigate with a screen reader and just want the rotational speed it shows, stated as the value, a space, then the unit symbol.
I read 1200 rpm
